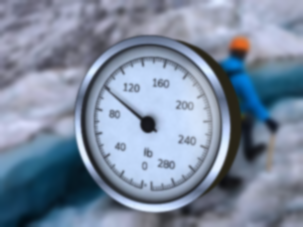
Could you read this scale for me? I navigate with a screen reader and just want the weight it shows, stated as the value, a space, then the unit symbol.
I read 100 lb
